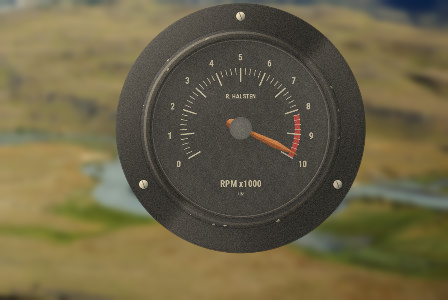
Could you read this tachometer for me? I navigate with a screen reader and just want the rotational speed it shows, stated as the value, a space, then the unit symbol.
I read 9800 rpm
